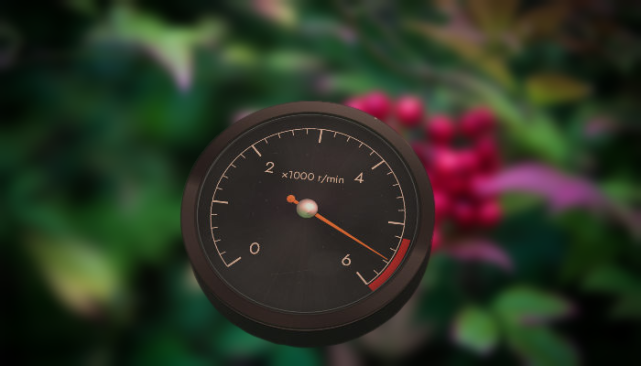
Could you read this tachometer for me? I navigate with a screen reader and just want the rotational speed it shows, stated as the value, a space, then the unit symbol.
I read 5600 rpm
